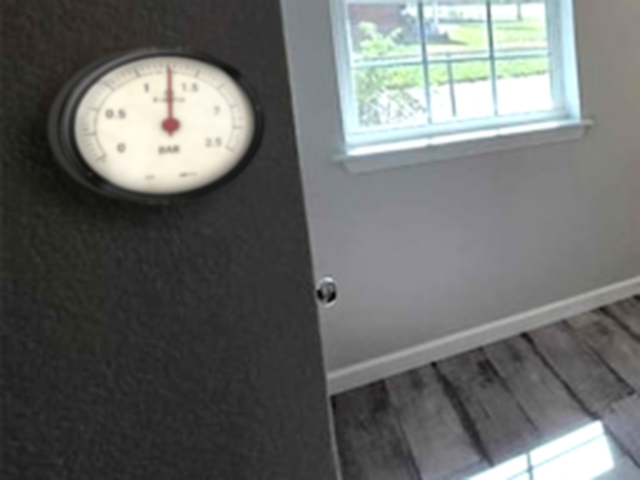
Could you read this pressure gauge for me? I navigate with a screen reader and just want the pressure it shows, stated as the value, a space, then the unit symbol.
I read 1.25 bar
